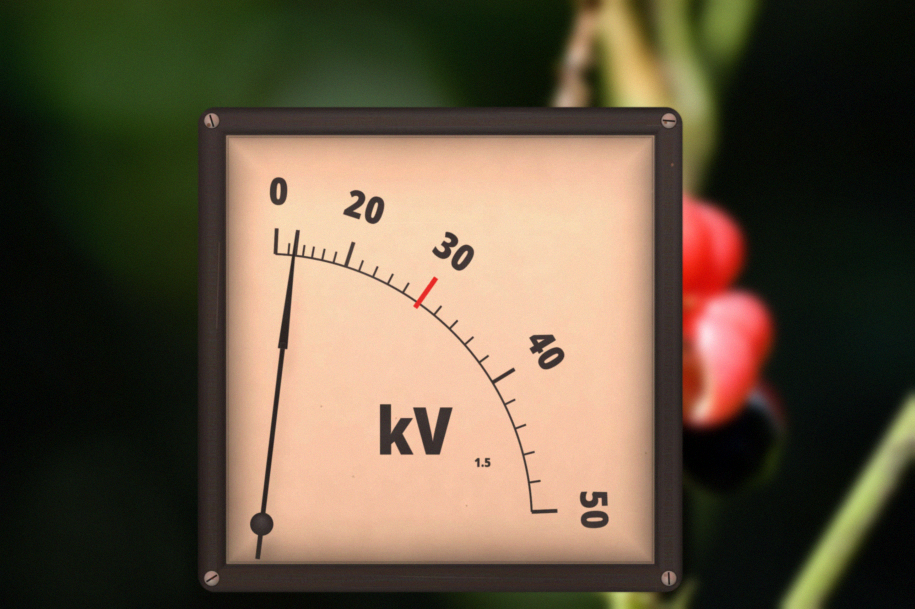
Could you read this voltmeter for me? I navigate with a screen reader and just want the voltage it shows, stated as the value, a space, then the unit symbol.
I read 10 kV
